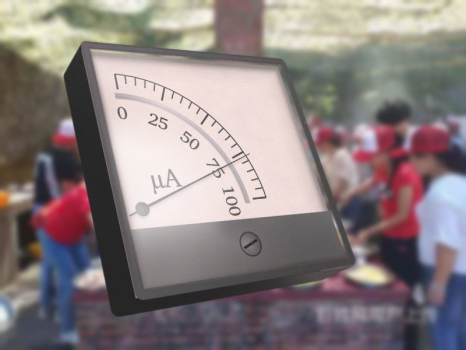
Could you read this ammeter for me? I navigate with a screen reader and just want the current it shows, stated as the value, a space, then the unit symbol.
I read 77.5 µA
